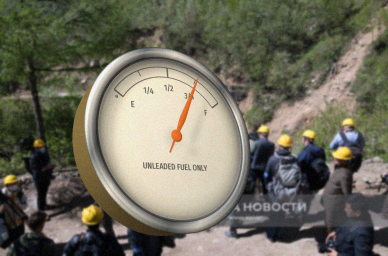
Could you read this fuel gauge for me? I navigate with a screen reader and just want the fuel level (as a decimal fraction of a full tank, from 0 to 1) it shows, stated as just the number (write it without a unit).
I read 0.75
